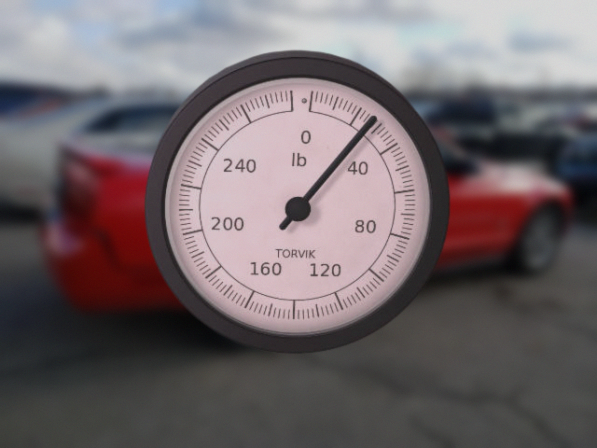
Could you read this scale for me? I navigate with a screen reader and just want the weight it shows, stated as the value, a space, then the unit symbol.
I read 26 lb
